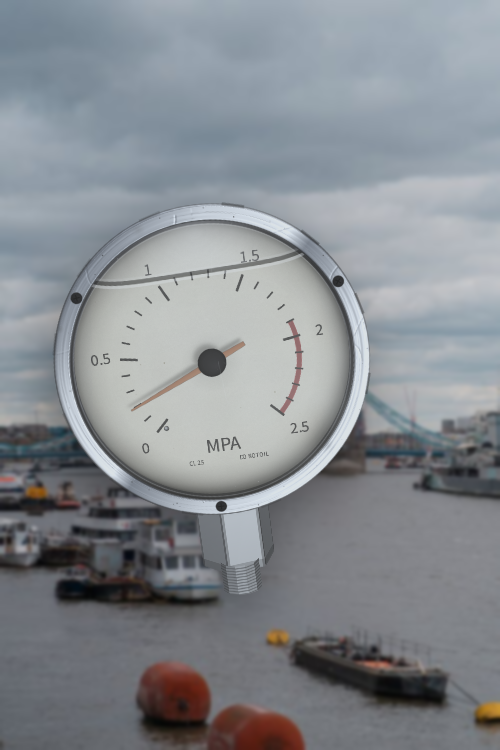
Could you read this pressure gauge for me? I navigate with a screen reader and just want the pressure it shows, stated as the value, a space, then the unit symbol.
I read 0.2 MPa
